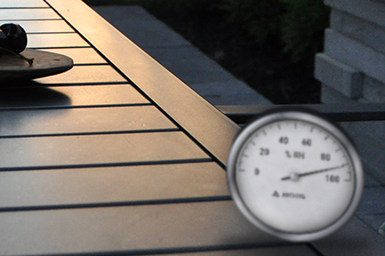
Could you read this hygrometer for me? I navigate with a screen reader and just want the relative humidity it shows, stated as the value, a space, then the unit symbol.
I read 90 %
